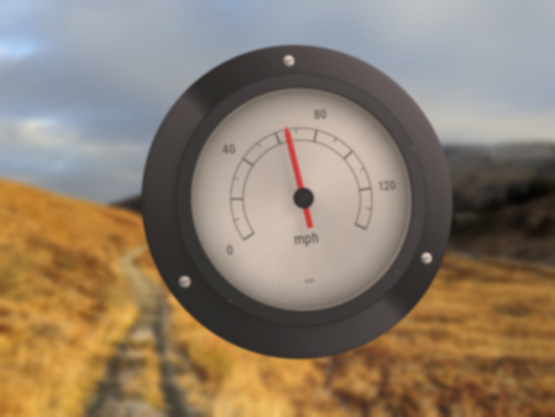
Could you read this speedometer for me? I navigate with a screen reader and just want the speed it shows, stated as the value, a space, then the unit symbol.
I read 65 mph
